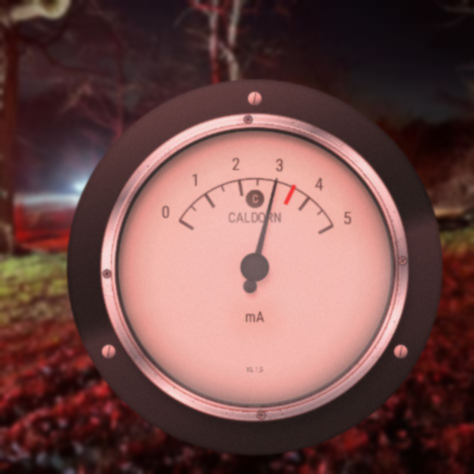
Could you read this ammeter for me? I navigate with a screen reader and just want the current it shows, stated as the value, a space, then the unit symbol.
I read 3 mA
